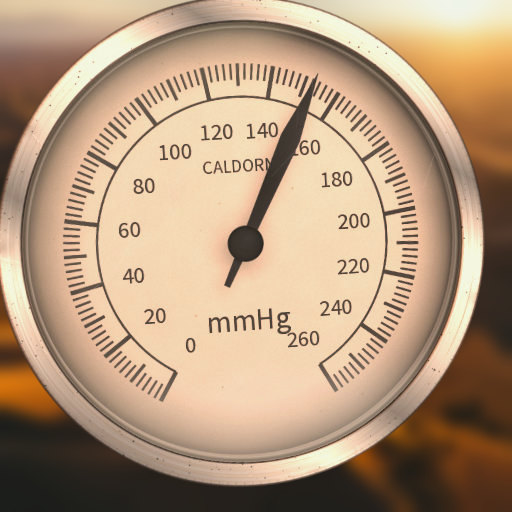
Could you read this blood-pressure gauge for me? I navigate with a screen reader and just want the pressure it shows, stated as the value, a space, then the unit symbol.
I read 152 mmHg
